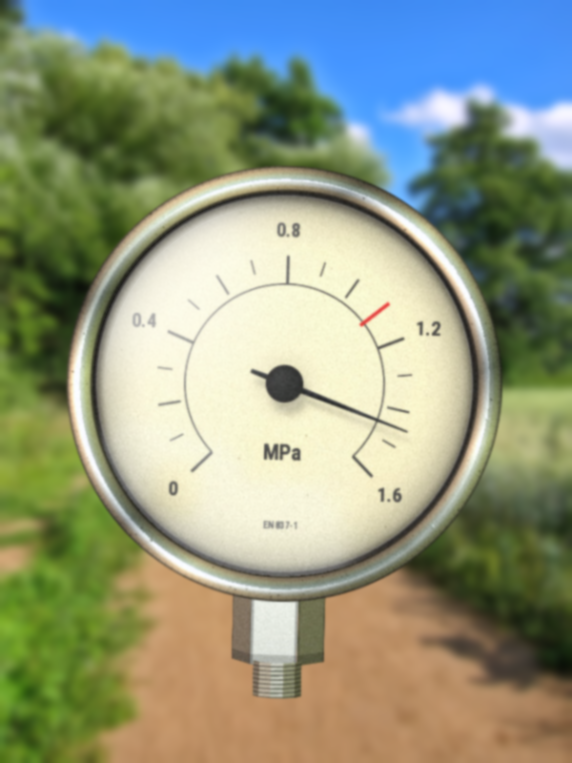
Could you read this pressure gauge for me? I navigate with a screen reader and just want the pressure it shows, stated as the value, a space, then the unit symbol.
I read 1.45 MPa
